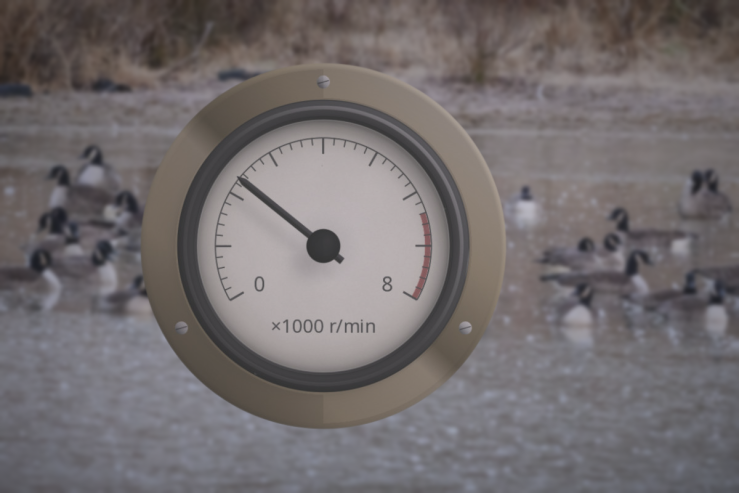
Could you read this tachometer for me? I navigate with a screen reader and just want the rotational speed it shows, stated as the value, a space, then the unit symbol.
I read 2300 rpm
